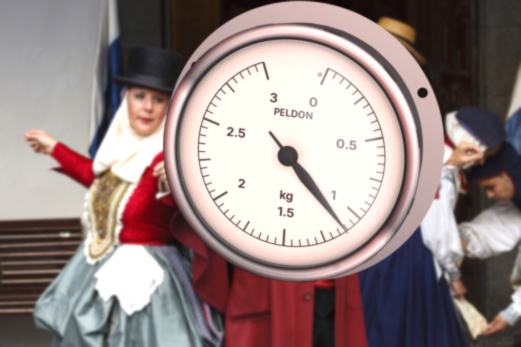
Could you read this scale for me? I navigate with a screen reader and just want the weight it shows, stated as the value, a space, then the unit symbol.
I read 1.1 kg
